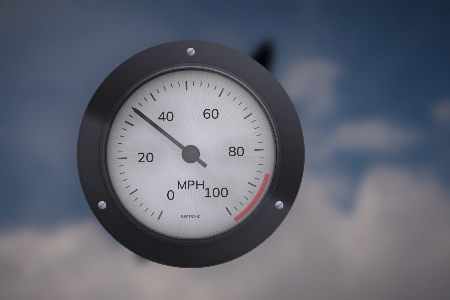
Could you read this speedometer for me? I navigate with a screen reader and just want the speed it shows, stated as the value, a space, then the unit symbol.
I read 34 mph
